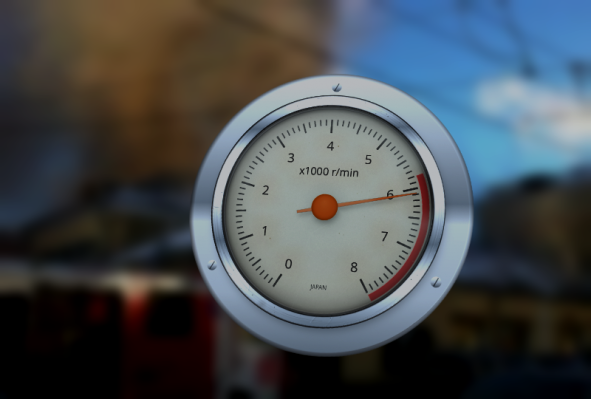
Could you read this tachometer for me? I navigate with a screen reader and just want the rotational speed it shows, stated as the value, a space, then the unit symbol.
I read 6100 rpm
